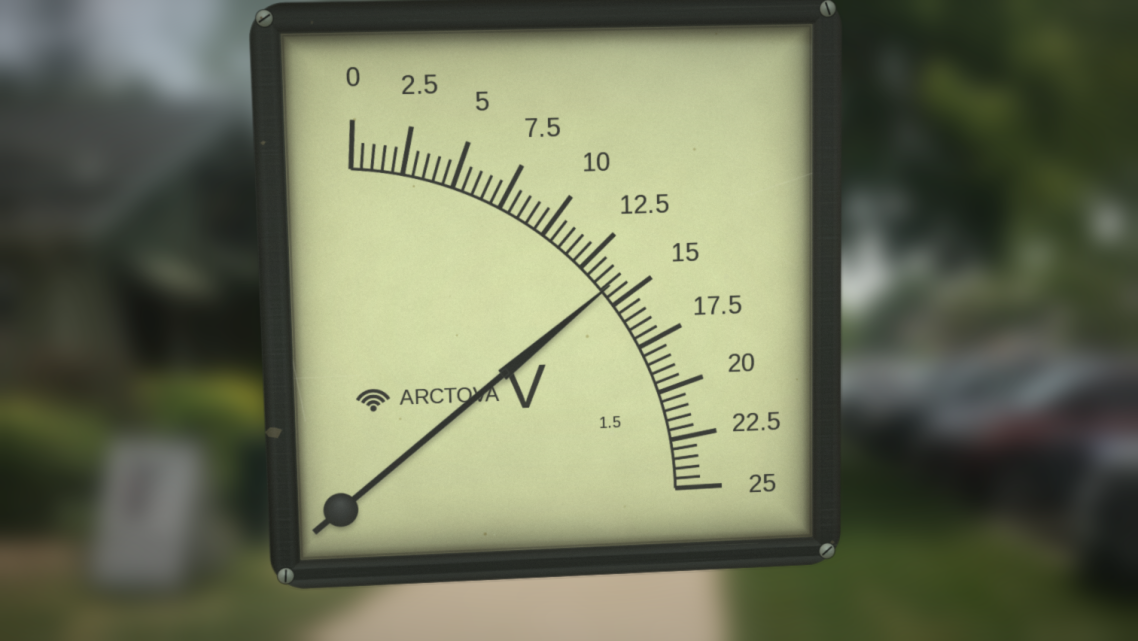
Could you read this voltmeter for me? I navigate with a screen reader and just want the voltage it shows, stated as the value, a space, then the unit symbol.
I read 14 V
